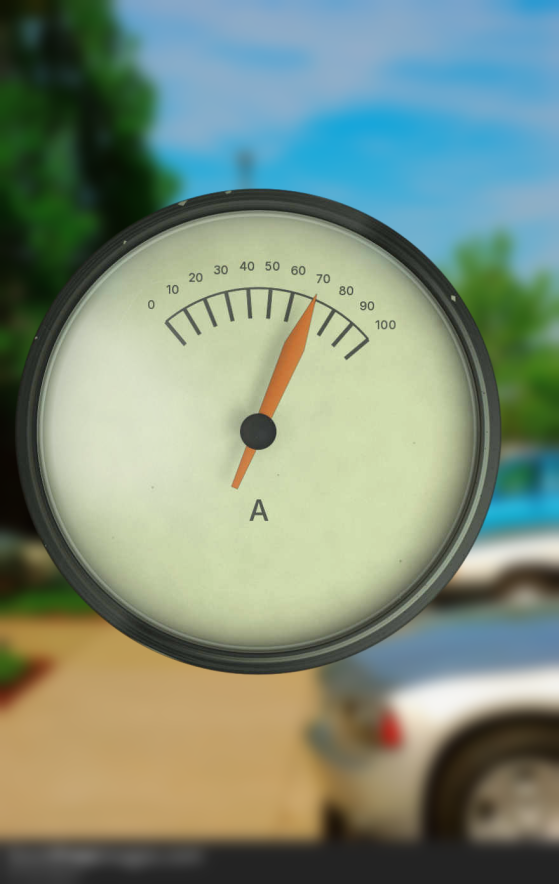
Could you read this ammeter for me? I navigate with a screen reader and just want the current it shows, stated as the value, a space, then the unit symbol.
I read 70 A
